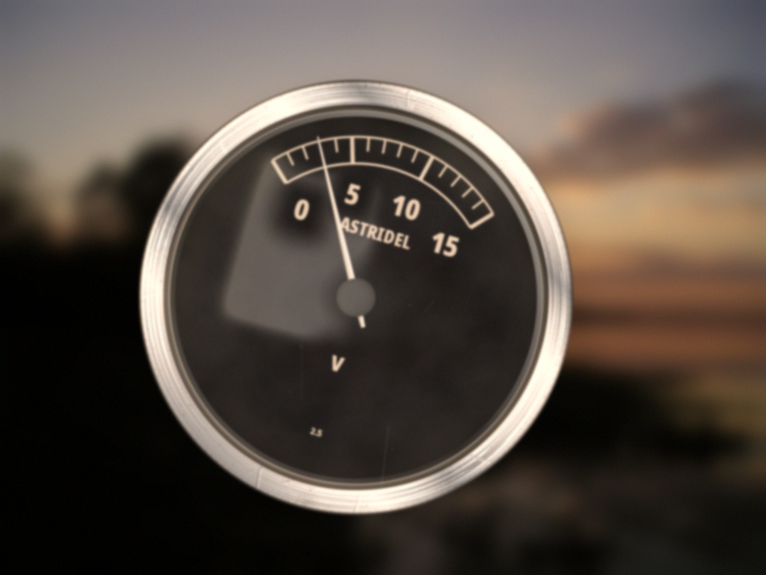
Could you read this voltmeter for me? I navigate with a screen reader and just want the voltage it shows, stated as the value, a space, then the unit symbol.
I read 3 V
